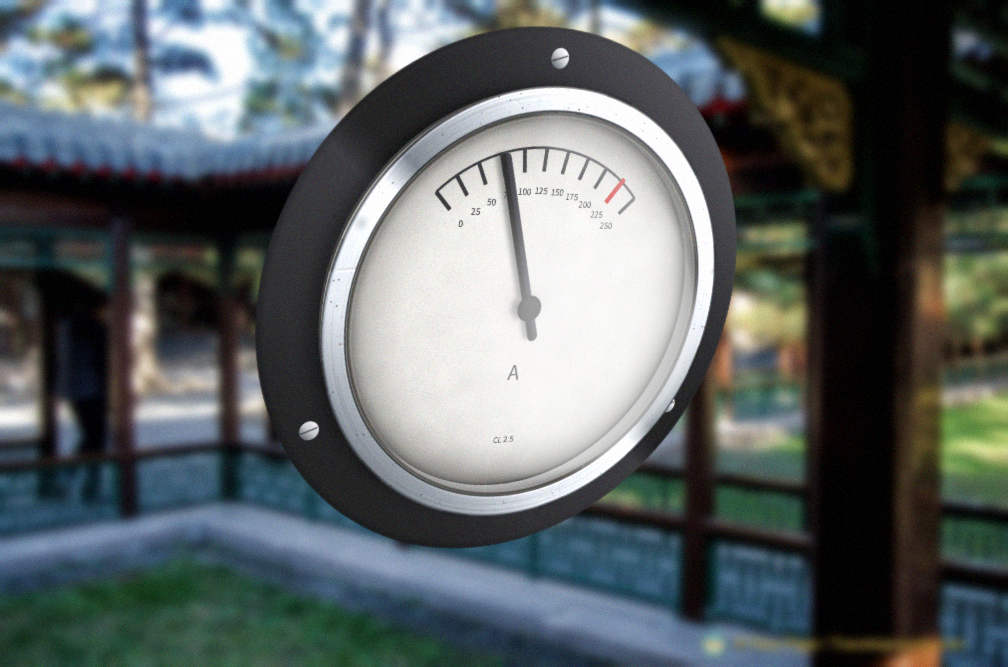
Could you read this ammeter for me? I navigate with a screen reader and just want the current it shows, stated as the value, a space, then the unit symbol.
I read 75 A
